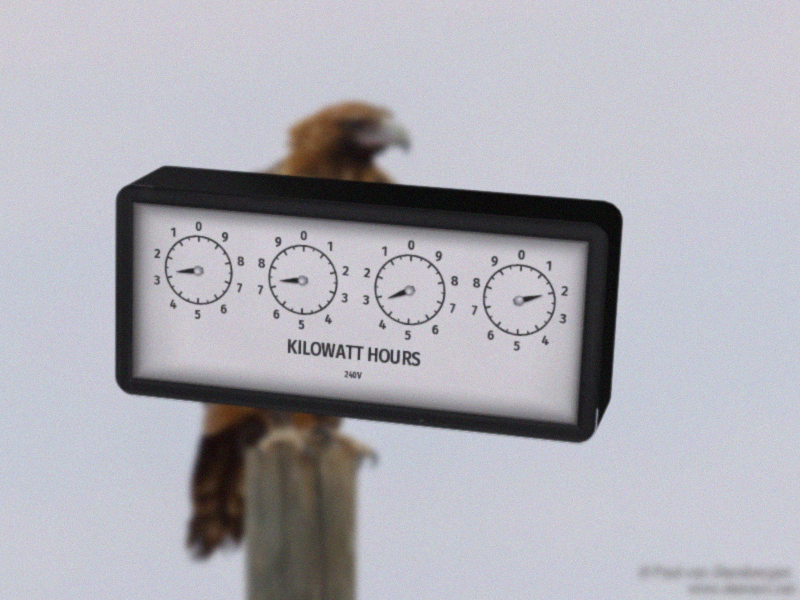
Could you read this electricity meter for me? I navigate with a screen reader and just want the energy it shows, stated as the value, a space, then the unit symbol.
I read 2732 kWh
